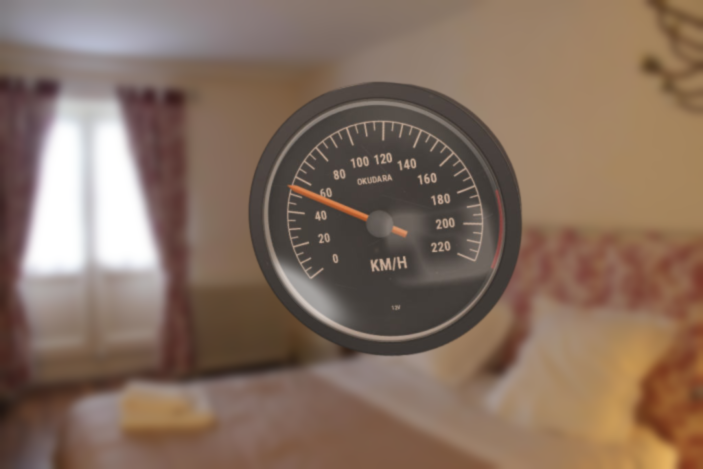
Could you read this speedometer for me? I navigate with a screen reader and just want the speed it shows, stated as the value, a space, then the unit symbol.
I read 55 km/h
